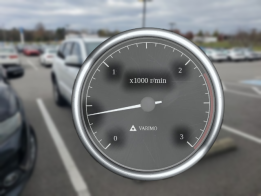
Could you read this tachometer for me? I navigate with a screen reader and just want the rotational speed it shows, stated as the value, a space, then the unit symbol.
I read 400 rpm
